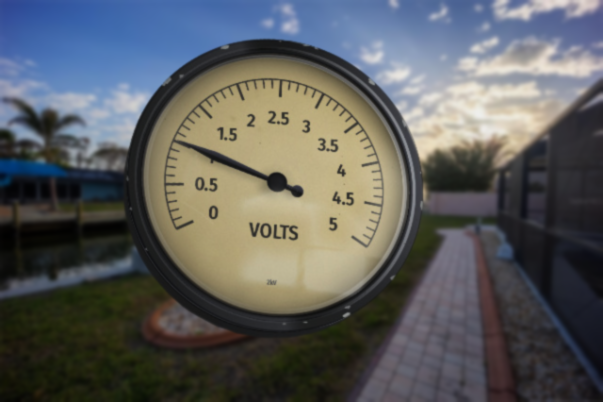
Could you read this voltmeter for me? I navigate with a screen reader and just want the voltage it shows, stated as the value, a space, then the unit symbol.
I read 1 V
